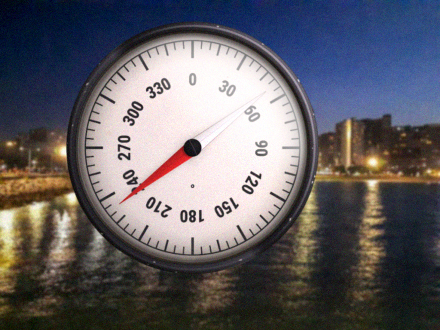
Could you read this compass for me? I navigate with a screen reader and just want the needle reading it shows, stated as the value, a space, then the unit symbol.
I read 232.5 °
